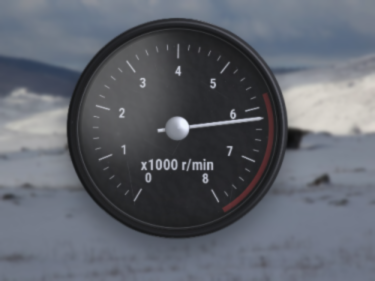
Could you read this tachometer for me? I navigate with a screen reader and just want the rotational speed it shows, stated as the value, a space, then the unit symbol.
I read 6200 rpm
